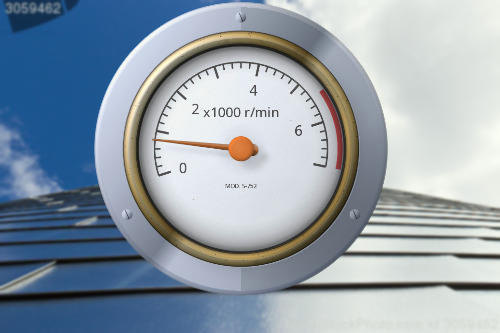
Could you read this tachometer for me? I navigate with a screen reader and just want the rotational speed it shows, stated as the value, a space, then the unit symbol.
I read 800 rpm
